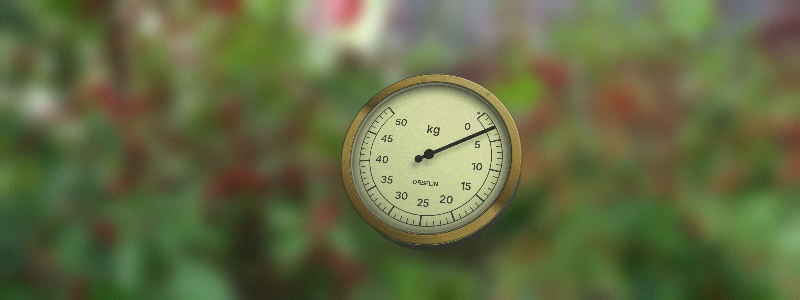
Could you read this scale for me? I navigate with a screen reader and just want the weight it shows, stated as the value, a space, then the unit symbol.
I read 3 kg
